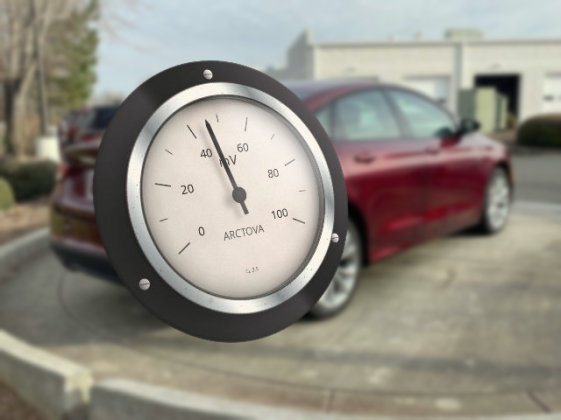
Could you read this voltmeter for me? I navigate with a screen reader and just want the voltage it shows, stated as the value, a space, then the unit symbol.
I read 45 mV
